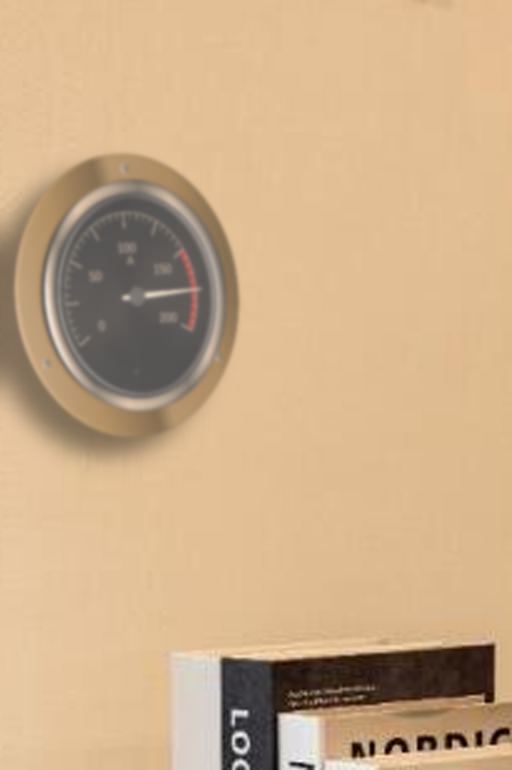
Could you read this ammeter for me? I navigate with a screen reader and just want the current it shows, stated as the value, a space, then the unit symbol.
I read 175 A
